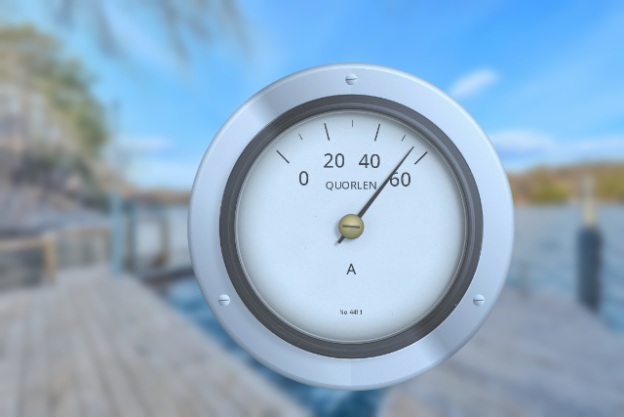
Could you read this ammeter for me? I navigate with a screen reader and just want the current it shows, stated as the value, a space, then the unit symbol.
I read 55 A
